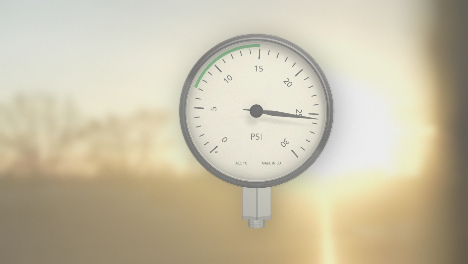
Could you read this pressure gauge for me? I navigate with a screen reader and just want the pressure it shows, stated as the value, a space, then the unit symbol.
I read 25.5 psi
